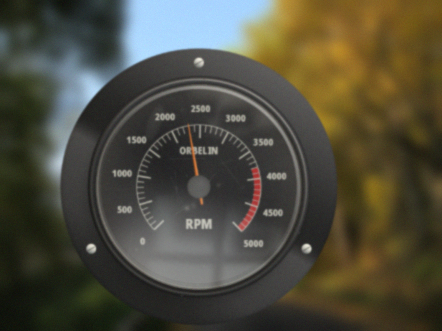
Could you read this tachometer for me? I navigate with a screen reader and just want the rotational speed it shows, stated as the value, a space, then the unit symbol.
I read 2300 rpm
